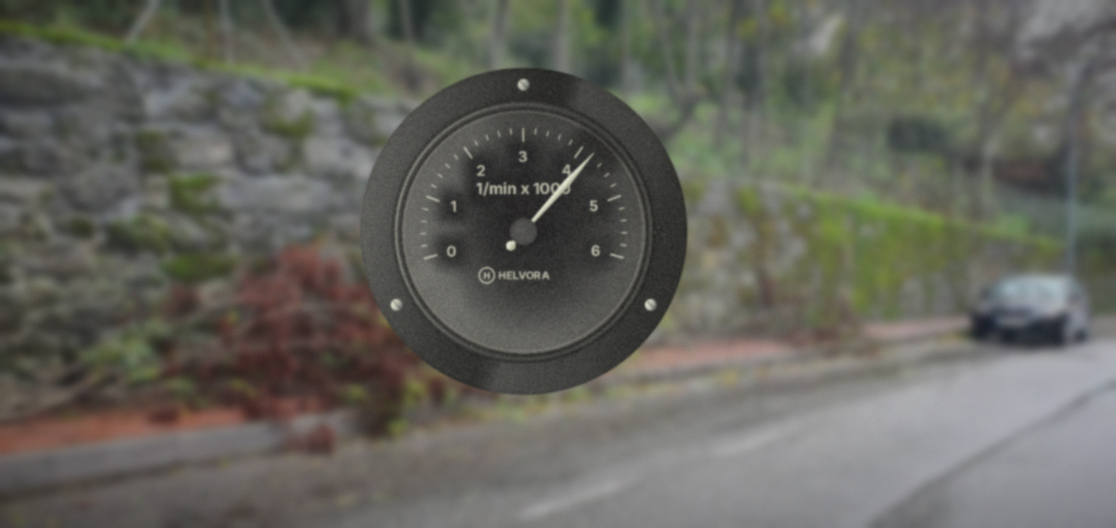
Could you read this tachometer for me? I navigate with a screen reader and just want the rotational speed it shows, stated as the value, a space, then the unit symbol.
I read 4200 rpm
